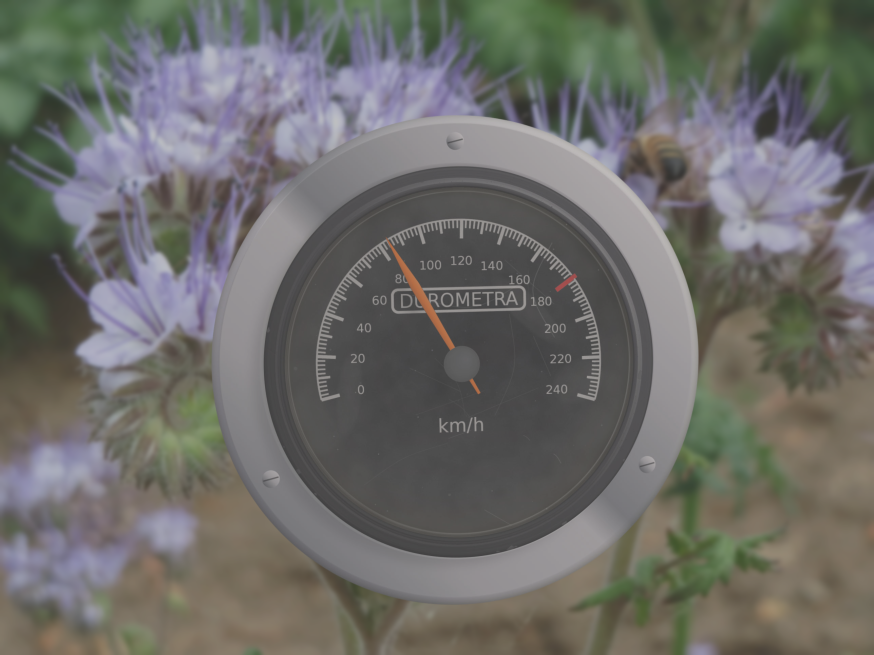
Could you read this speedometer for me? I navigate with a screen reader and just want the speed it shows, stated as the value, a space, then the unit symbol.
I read 84 km/h
